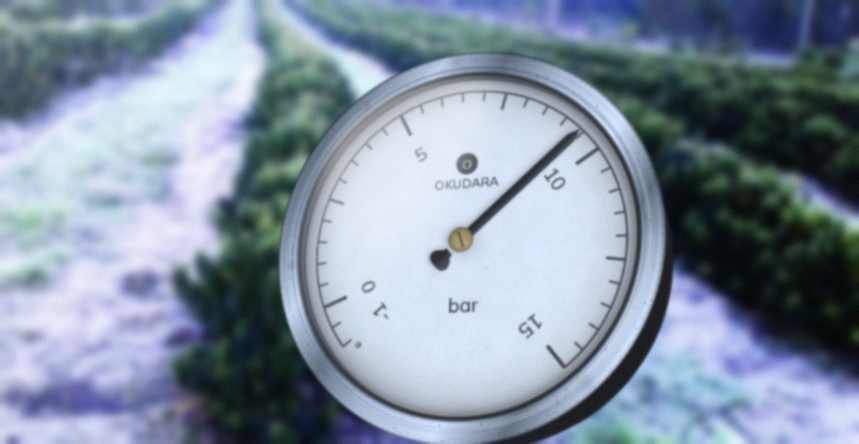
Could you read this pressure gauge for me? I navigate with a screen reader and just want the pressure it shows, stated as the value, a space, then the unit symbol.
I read 9.5 bar
